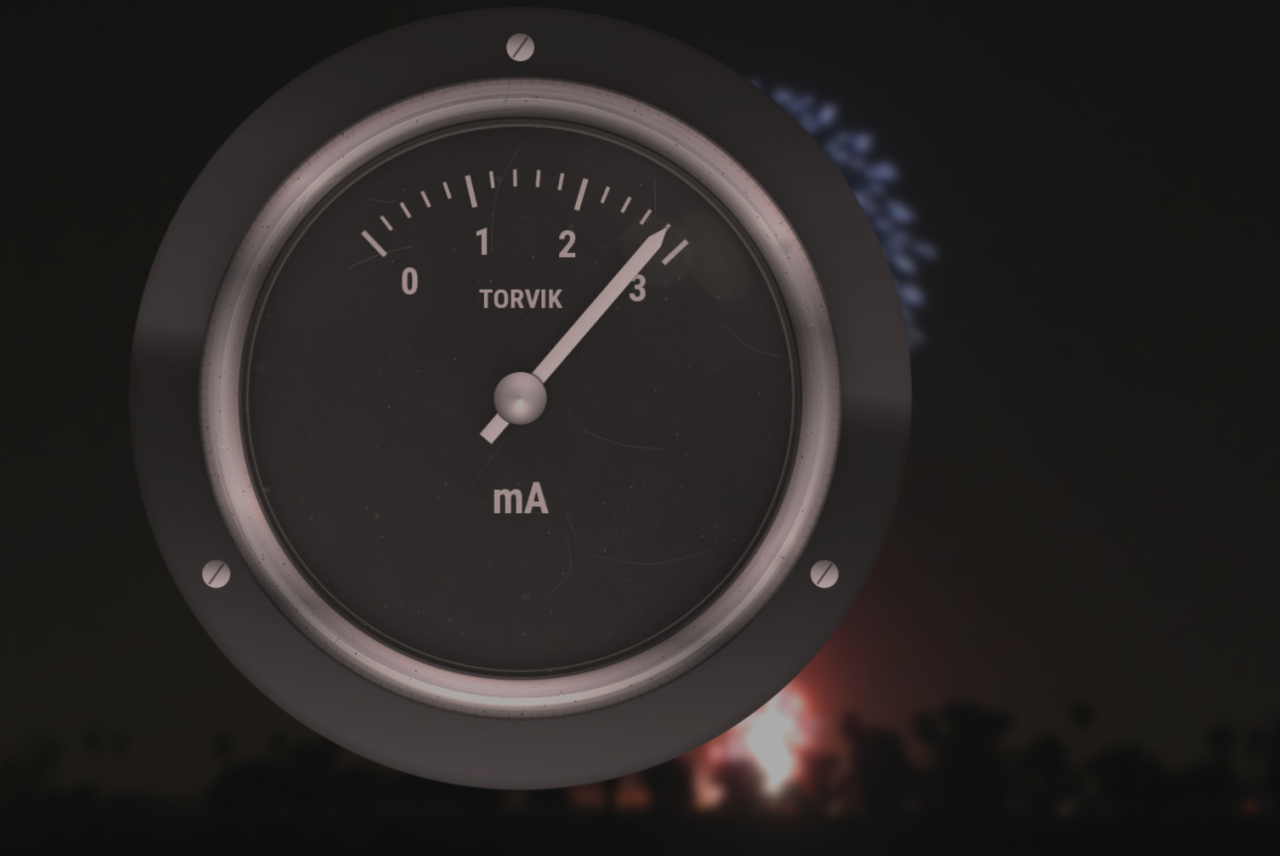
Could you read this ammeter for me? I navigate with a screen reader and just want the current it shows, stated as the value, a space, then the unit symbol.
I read 2.8 mA
